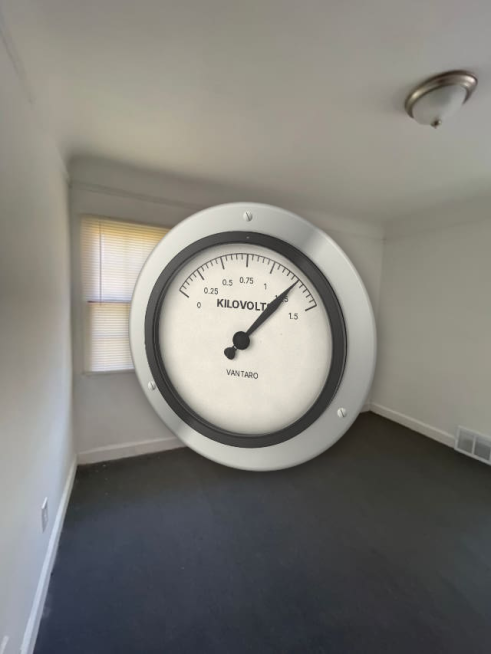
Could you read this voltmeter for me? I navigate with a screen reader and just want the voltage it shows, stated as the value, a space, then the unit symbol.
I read 1.25 kV
